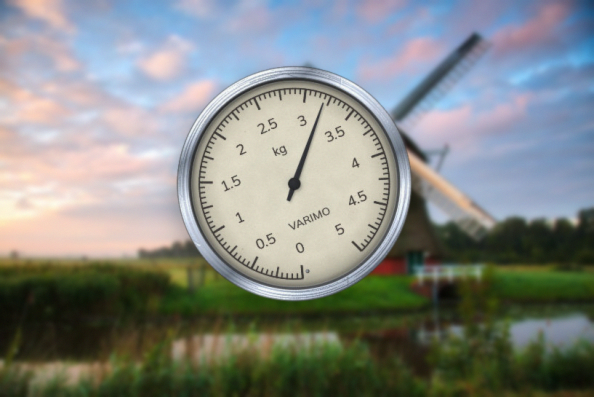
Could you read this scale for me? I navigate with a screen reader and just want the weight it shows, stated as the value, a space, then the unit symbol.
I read 3.2 kg
